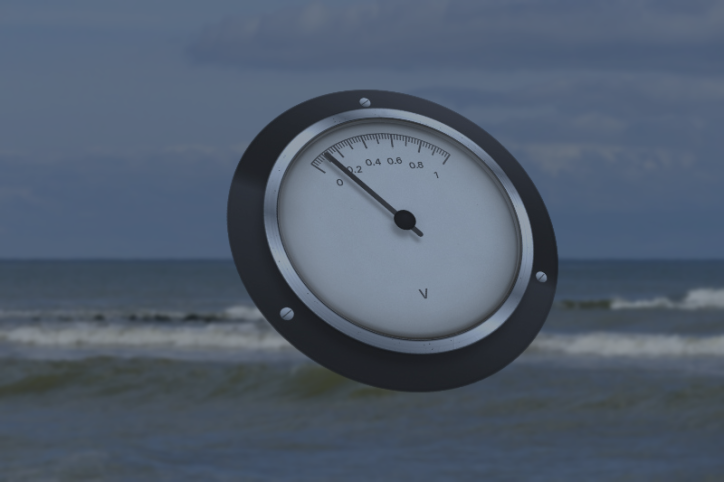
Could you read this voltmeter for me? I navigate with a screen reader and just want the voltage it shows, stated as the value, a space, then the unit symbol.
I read 0.1 V
